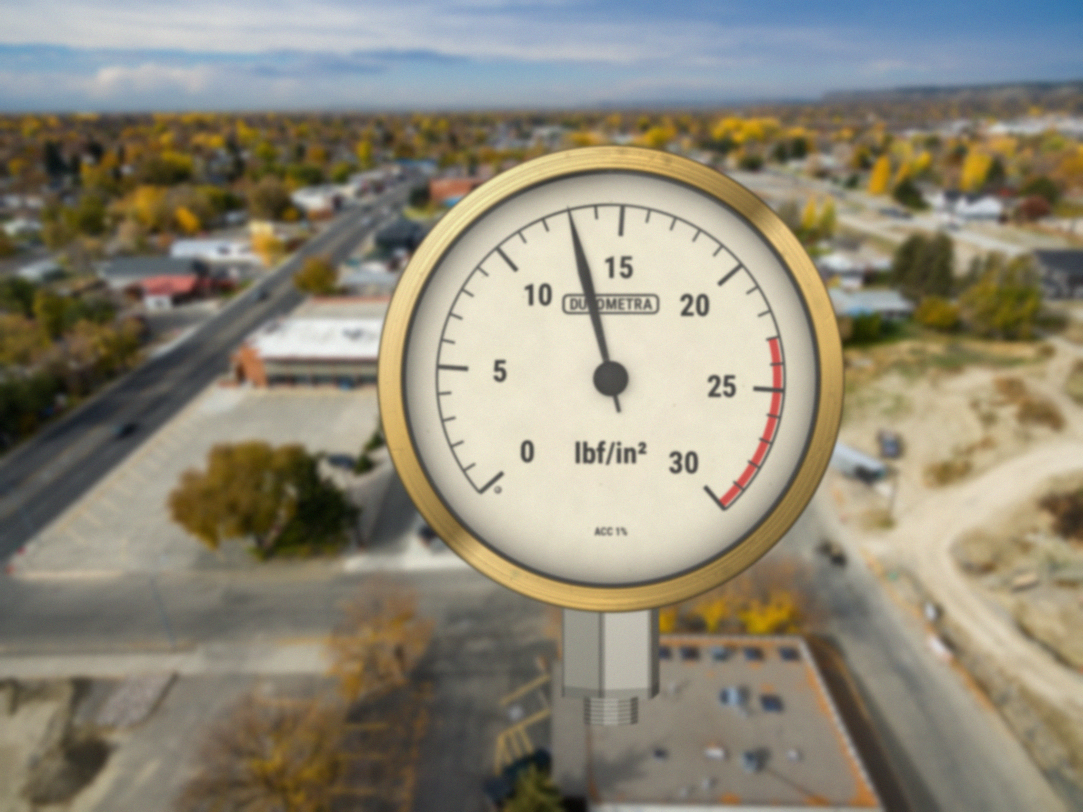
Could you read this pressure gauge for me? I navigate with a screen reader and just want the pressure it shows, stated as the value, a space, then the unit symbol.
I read 13 psi
